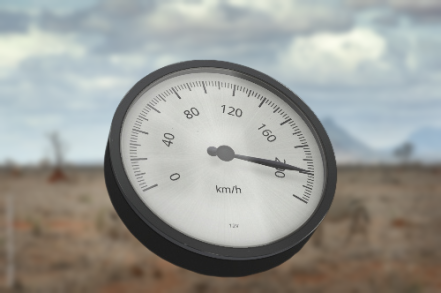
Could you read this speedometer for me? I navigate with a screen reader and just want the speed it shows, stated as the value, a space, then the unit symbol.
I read 200 km/h
